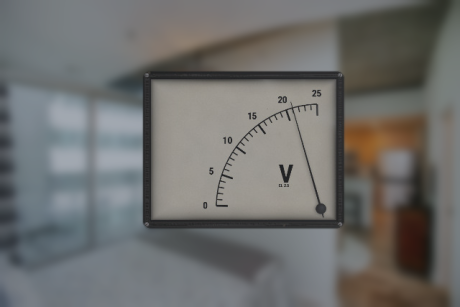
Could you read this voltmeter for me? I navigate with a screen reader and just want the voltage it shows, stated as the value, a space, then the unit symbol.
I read 21 V
